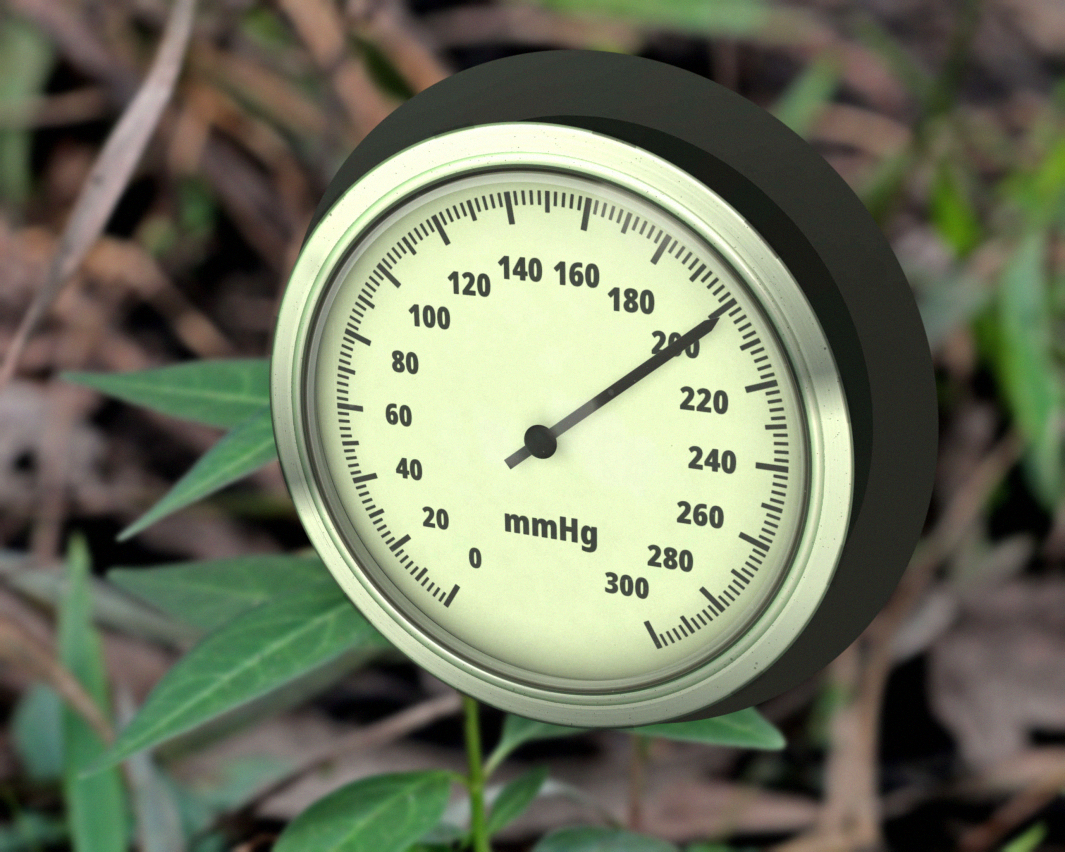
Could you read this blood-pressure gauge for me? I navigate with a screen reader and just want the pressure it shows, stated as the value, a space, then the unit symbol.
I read 201 mmHg
